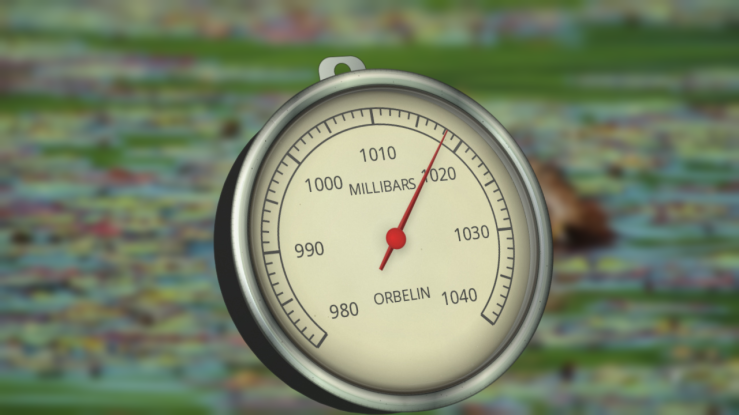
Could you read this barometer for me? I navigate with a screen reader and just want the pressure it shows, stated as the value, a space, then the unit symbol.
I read 1018 mbar
